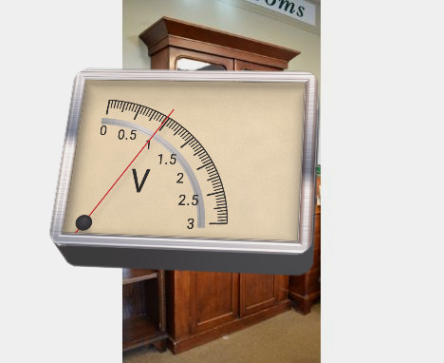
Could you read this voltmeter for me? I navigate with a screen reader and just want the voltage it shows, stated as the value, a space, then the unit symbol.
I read 1 V
